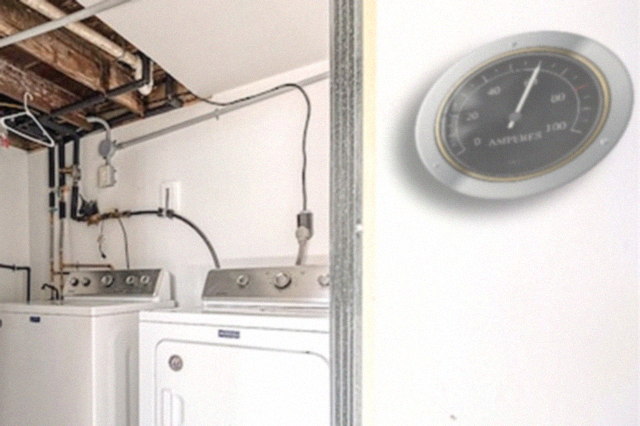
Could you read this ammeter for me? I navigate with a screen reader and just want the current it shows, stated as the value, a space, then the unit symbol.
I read 60 A
